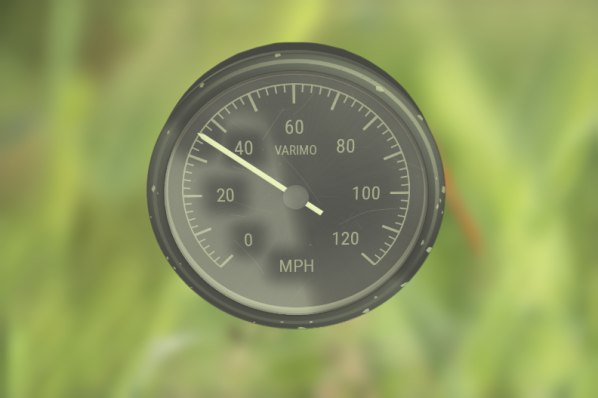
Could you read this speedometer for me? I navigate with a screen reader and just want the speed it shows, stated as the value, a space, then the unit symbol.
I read 36 mph
